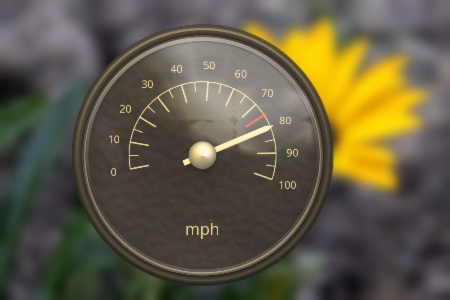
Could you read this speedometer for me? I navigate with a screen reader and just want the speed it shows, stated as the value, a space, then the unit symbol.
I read 80 mph
